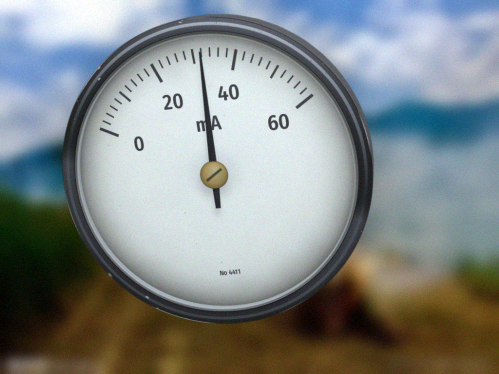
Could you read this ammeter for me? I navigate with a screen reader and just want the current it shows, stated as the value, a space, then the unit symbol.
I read 32 mA
